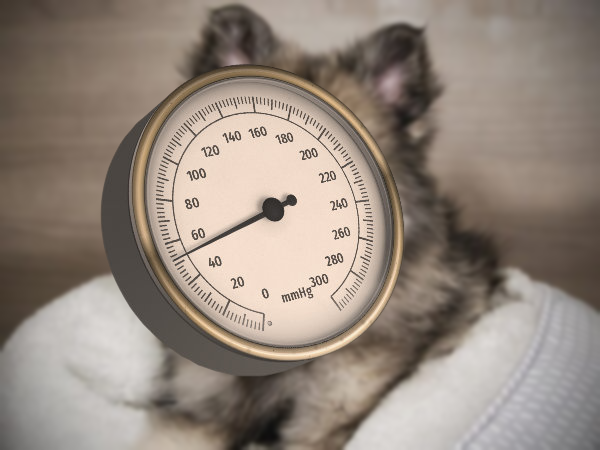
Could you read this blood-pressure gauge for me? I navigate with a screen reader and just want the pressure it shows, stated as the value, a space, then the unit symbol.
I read 52 mmHg
